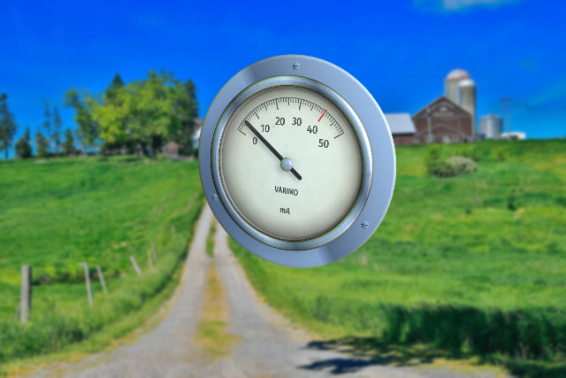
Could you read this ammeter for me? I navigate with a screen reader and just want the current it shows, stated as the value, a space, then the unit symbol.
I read 5 mA
